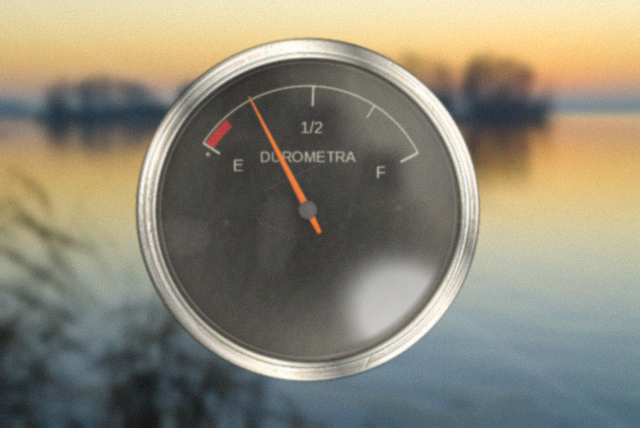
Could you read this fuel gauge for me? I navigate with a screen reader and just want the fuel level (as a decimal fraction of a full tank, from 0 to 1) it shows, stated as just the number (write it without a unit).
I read 0.25
